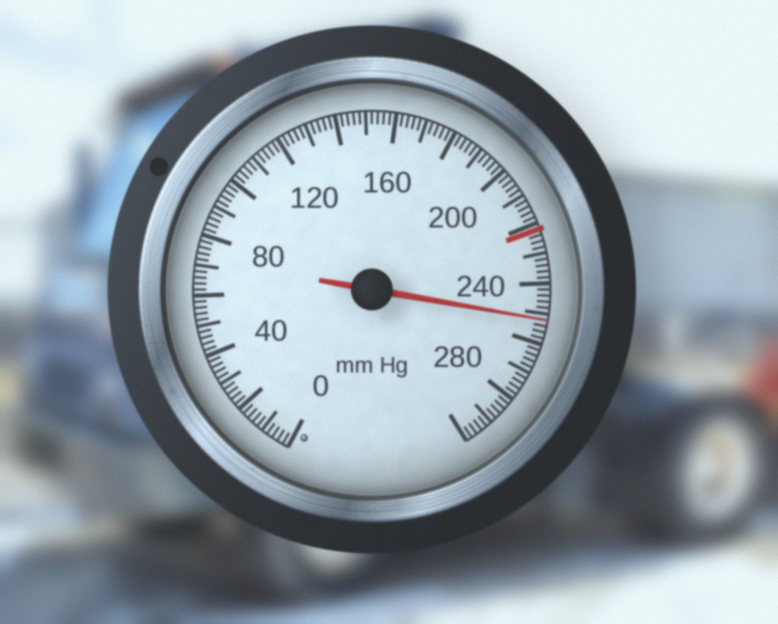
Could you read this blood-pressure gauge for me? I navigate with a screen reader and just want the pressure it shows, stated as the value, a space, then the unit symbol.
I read 252 mmHg
